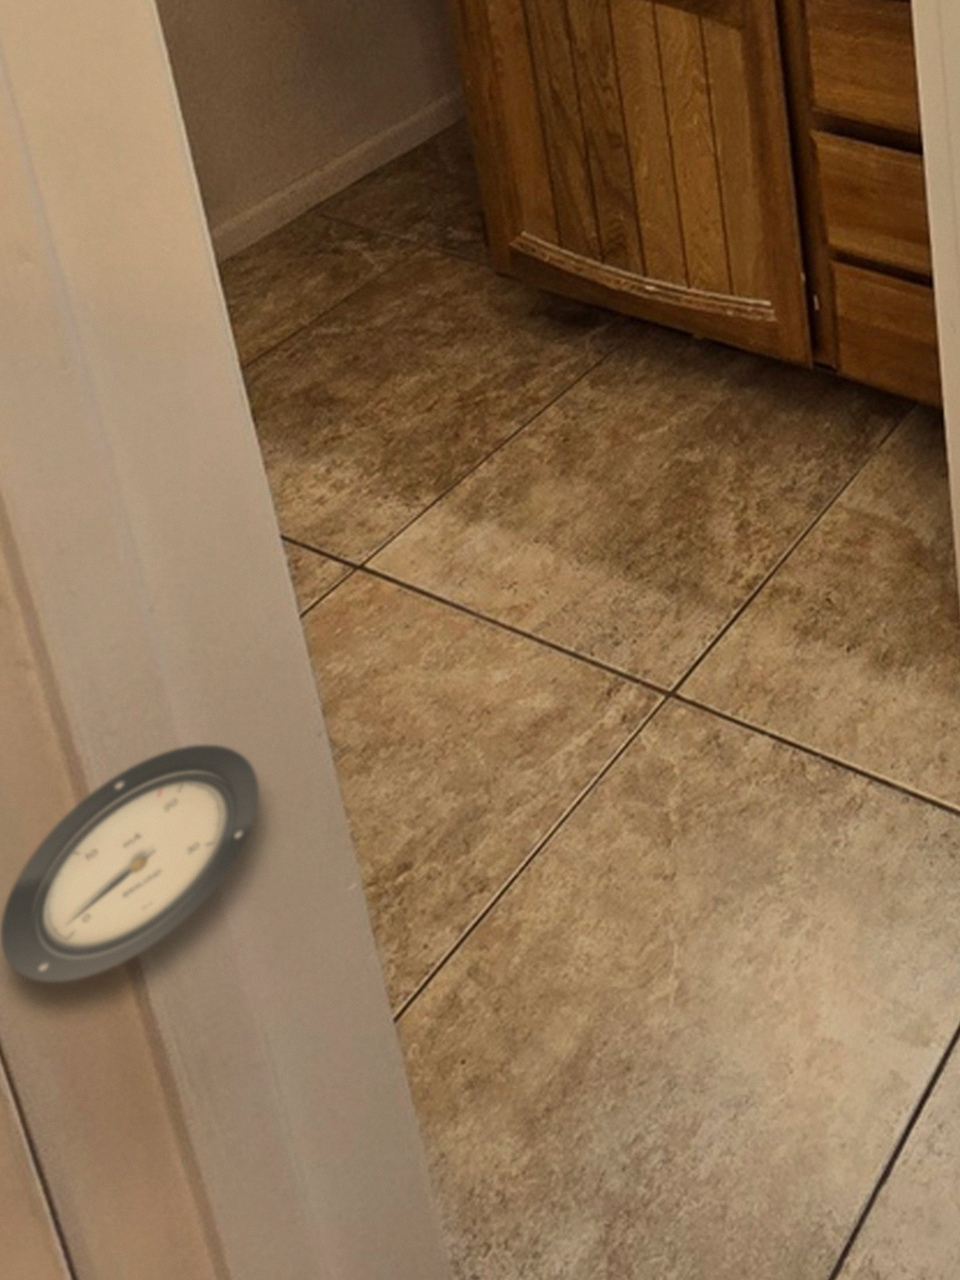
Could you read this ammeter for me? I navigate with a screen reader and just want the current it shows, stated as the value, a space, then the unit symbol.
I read 2 mA
